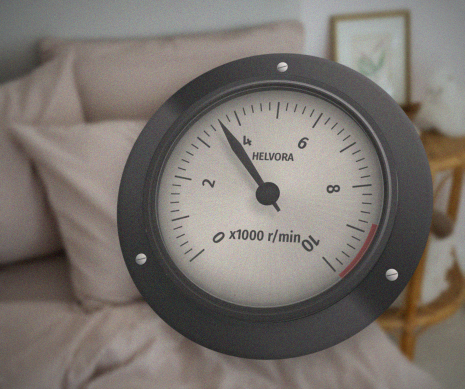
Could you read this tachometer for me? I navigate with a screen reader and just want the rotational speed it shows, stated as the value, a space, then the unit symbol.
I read 3600 rpm
